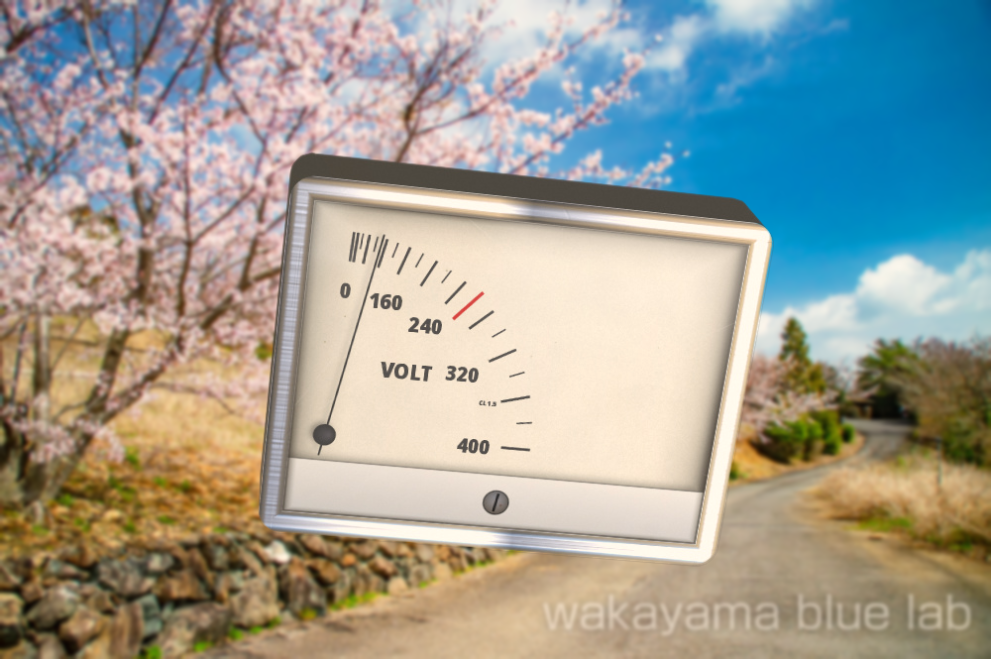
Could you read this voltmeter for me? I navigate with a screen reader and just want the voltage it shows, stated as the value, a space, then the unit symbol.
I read 110 V
